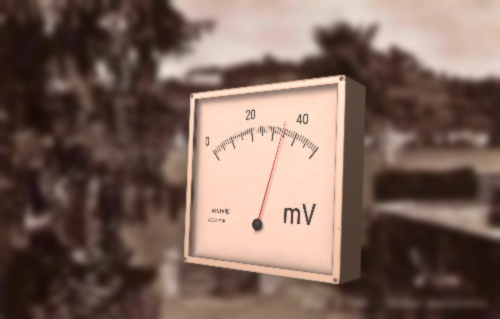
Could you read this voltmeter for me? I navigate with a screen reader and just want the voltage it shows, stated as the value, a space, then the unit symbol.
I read 35 mV
